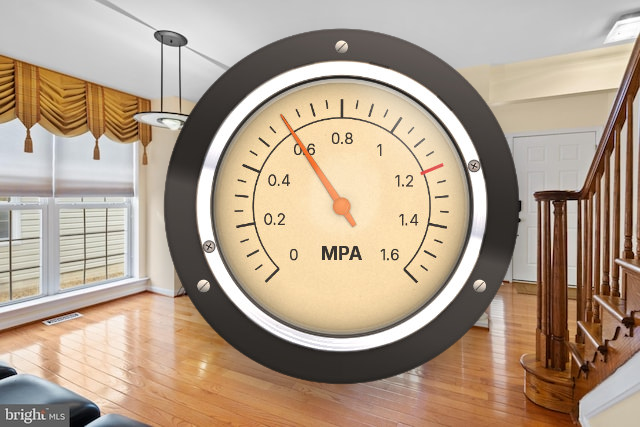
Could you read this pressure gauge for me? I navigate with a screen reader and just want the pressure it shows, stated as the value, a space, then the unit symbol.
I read 0.6 MPa
